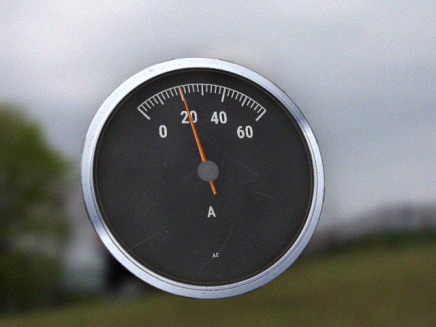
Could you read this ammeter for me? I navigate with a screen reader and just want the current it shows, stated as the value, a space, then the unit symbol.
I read 20 A
